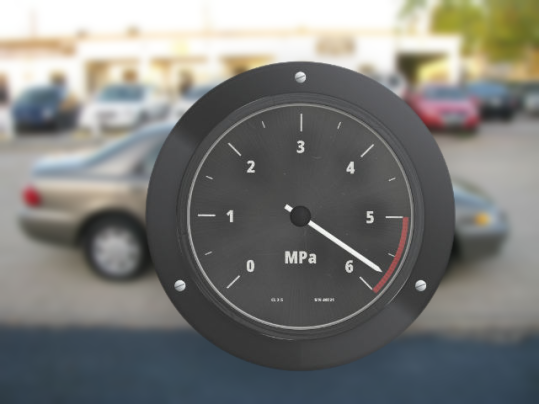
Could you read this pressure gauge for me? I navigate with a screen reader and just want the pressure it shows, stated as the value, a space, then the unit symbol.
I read 5.75 MPa
